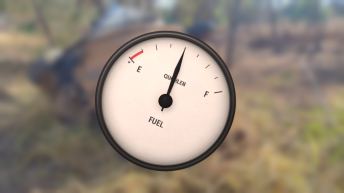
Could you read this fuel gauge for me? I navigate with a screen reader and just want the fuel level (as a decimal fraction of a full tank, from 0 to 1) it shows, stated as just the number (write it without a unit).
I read 0.5
